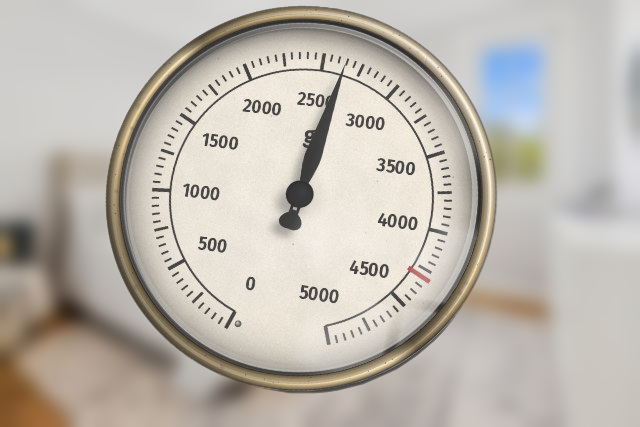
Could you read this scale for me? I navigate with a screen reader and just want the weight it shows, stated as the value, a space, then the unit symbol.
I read 2650 g
